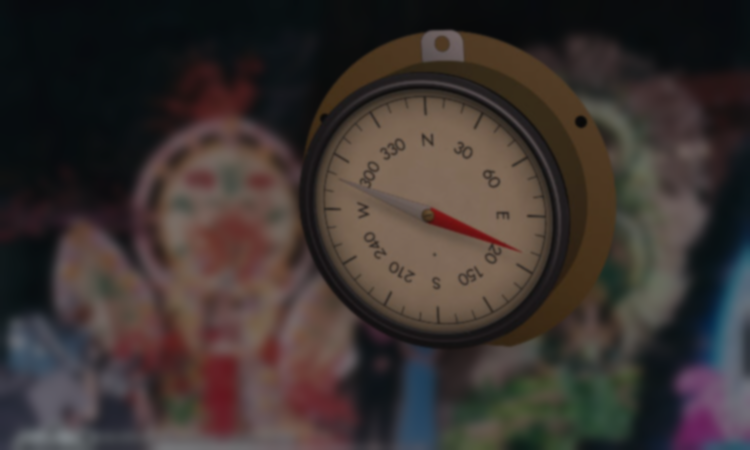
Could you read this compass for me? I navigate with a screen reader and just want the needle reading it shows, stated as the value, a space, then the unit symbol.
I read 110 °
